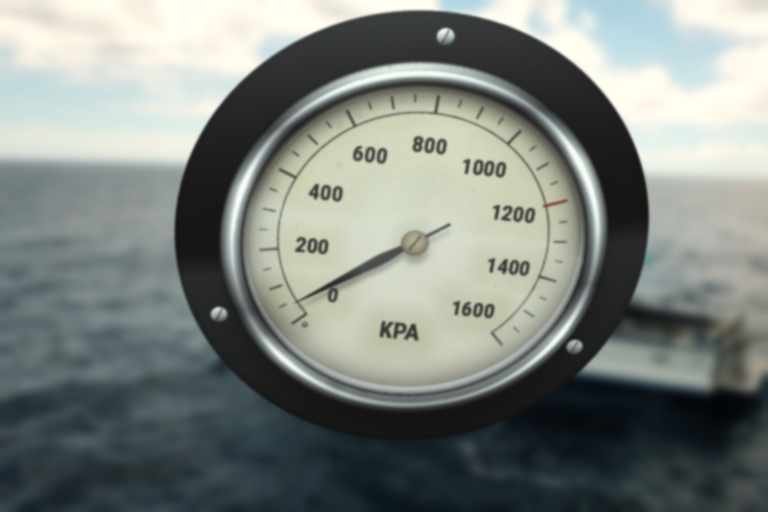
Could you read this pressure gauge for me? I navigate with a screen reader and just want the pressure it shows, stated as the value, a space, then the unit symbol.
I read 50 kPa
